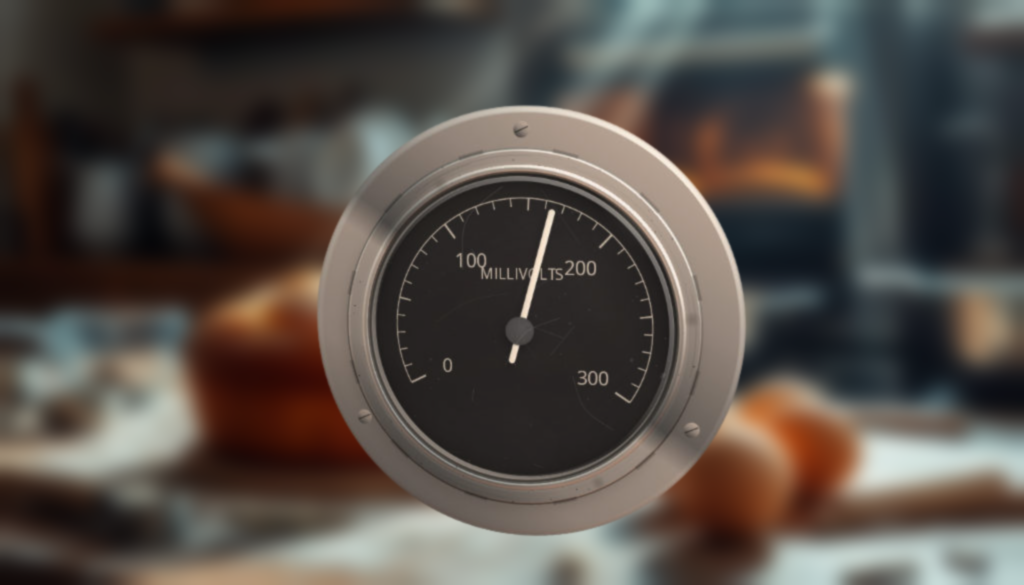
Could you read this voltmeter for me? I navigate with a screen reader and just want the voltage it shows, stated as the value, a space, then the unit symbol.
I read 165 mV
